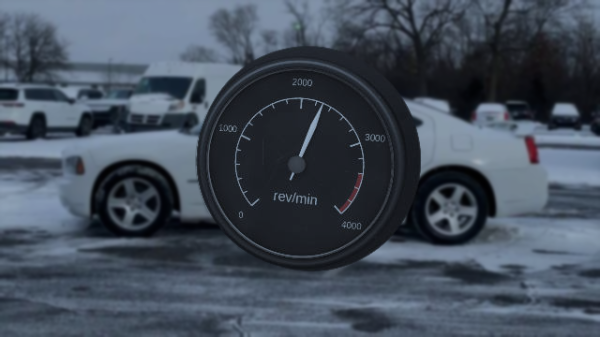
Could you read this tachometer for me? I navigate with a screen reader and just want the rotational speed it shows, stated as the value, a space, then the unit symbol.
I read 2300 rpm
